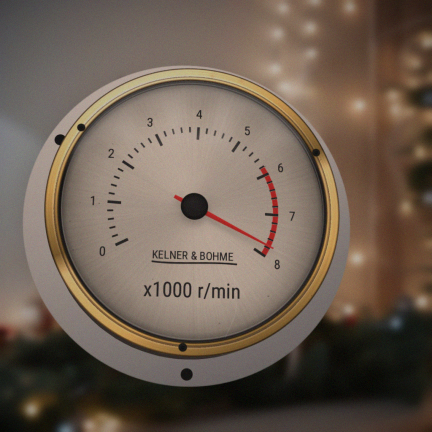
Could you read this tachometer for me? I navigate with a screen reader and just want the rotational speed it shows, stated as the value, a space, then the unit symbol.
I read 7800 rpm
